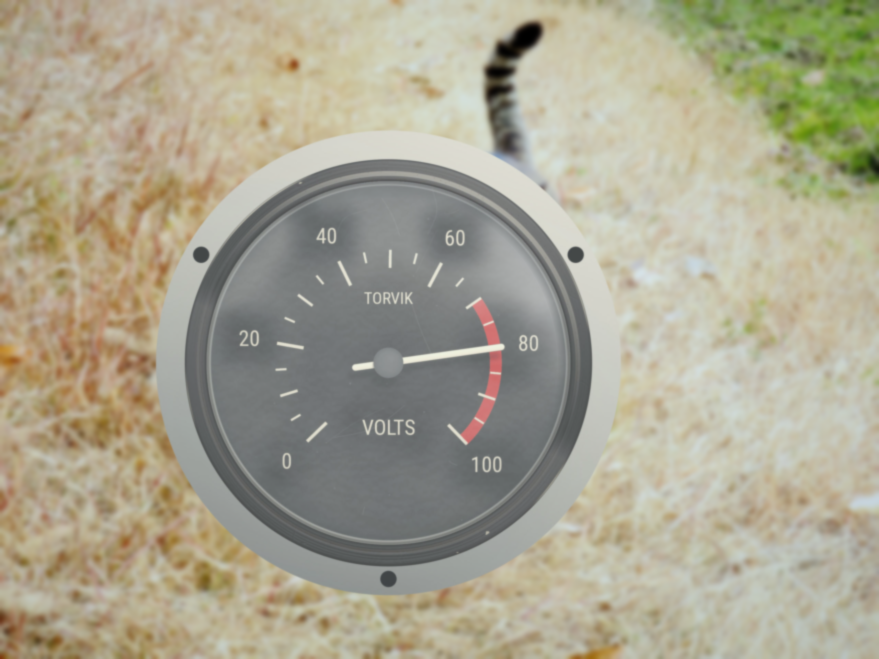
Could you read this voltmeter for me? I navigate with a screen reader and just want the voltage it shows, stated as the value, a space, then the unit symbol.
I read 80 V
